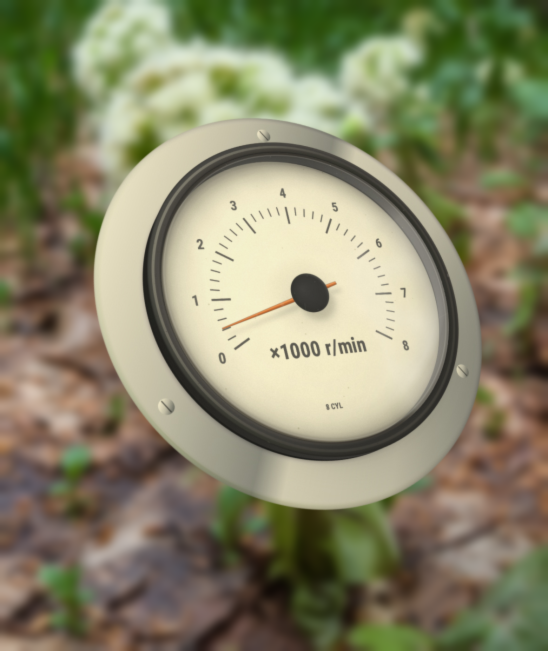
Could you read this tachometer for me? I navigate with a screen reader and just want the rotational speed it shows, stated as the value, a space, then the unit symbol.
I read 400 rpm
